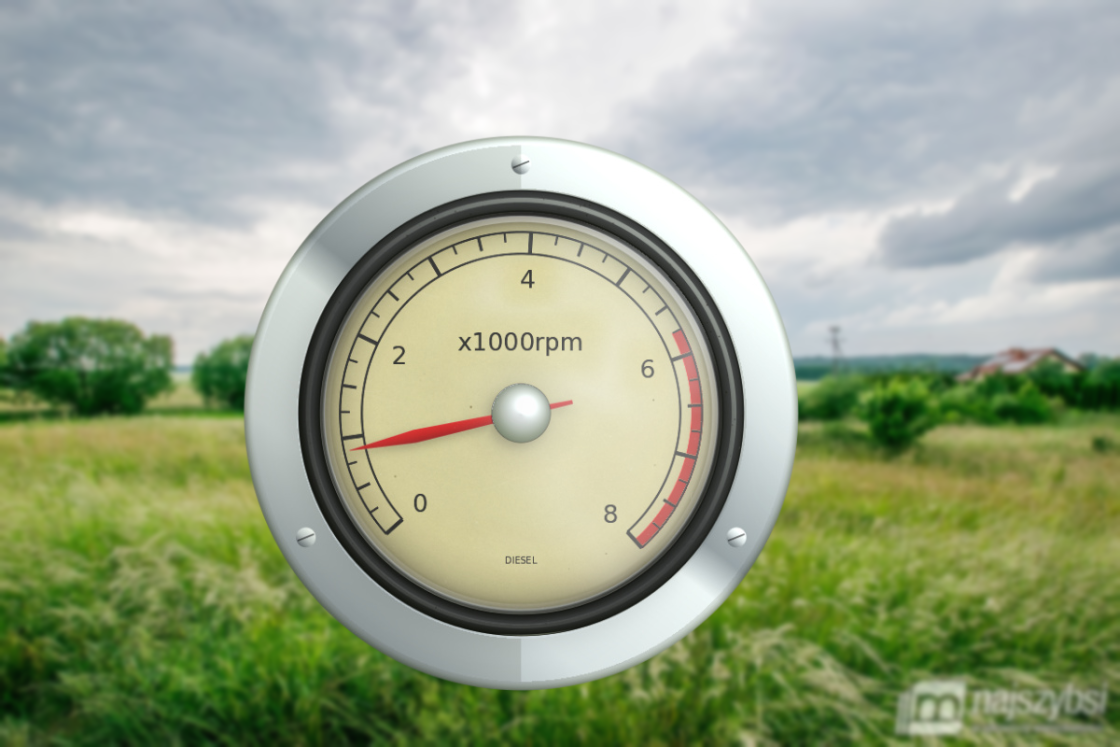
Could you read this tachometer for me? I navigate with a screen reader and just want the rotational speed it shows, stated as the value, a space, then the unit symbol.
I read 875 rpm
